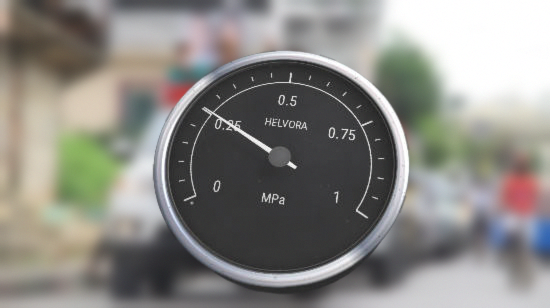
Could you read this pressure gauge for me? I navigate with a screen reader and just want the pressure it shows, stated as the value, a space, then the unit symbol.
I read 0.25 MPa
